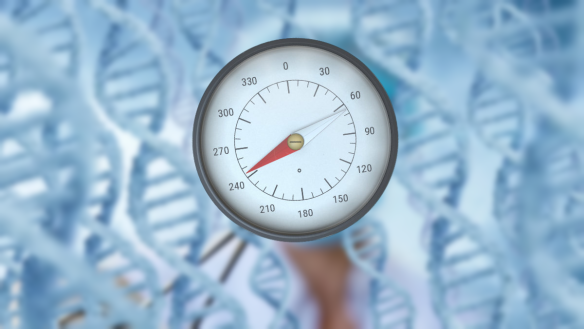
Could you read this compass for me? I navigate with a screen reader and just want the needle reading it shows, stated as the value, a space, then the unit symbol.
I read 245 °
